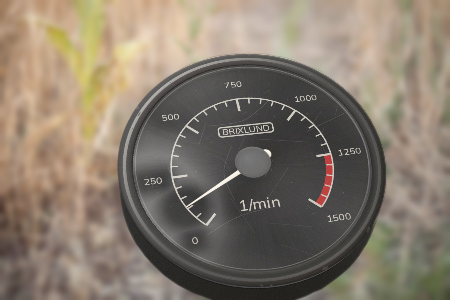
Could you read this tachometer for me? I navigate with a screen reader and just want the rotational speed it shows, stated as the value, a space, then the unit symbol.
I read 100 rpm
